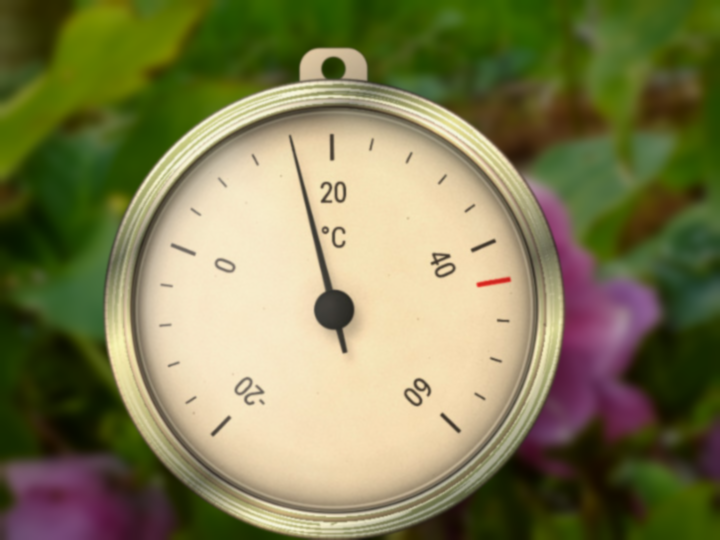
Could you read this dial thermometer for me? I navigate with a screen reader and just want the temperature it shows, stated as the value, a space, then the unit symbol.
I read 16 °C
